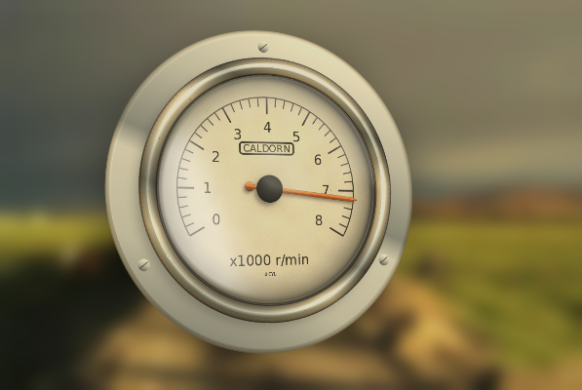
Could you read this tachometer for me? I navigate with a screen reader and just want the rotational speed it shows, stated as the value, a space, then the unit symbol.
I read 7200 rpm
